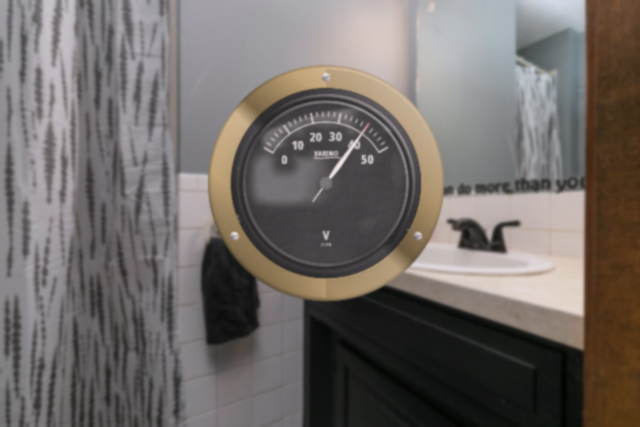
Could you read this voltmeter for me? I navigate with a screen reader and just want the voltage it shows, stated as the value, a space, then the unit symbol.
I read 40 V
